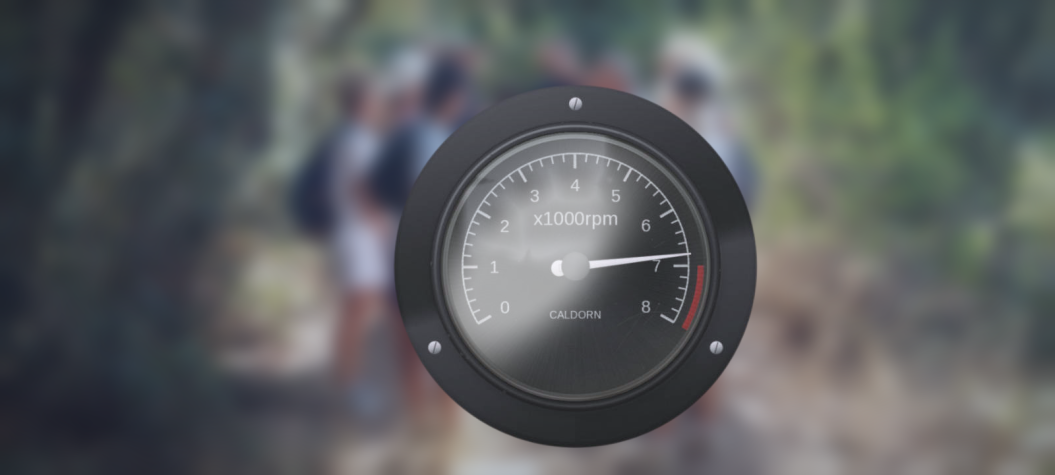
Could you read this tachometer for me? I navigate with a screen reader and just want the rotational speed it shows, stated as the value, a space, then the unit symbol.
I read 6800 rpm
